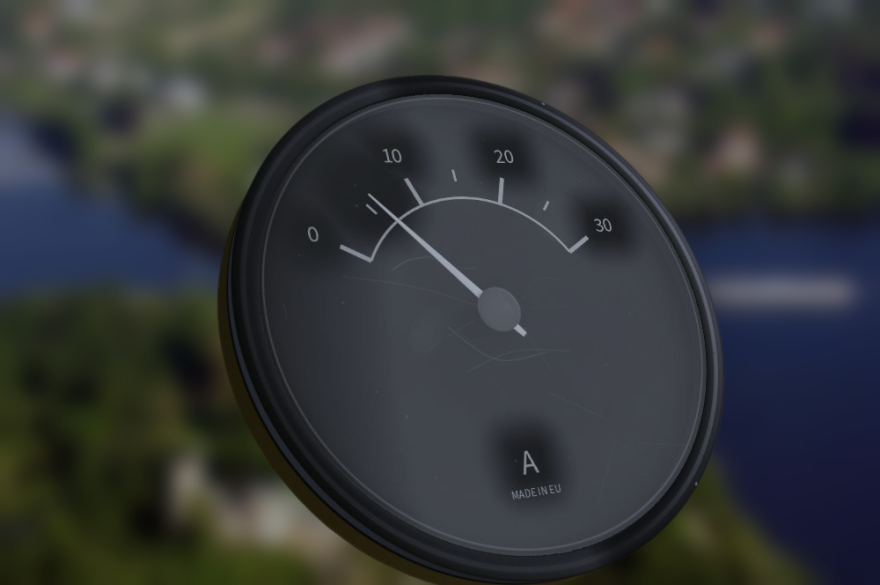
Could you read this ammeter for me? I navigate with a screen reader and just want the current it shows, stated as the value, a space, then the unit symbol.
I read 5 A
